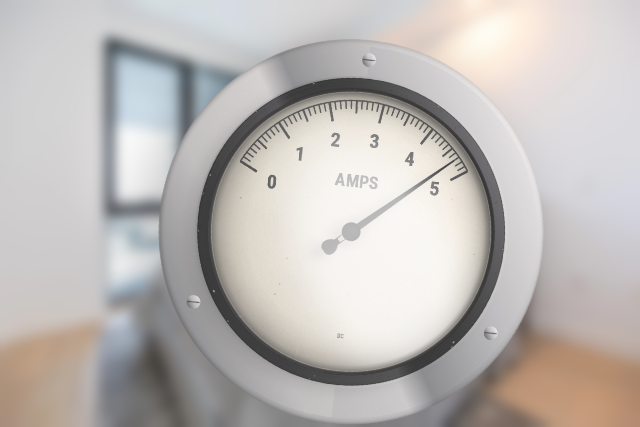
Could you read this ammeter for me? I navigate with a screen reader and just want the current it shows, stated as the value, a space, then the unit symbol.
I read 4.7 A
